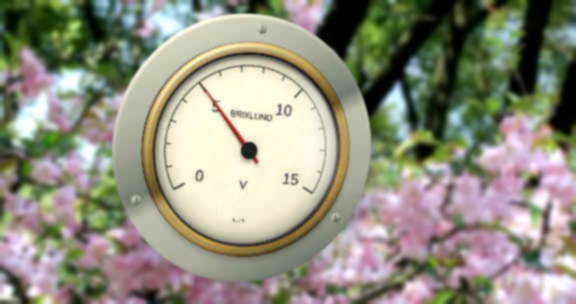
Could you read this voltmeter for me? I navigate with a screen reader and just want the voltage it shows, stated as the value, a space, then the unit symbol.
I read 5 V
